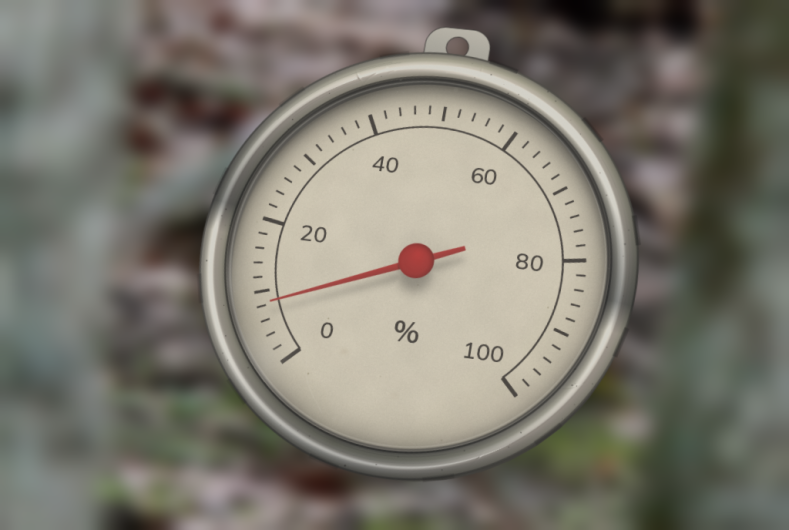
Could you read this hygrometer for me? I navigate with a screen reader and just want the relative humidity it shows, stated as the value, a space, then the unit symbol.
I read 8 %
